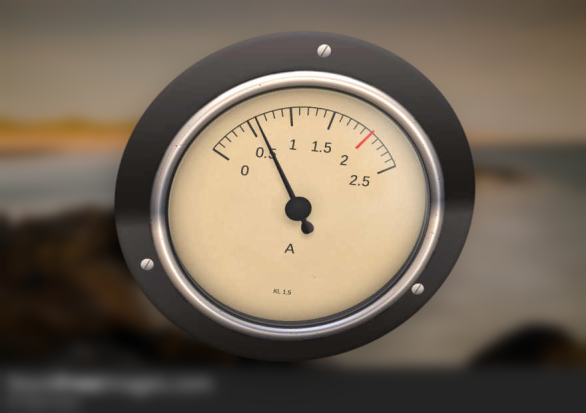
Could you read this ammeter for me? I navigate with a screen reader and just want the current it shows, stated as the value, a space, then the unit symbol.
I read 0.6 A
